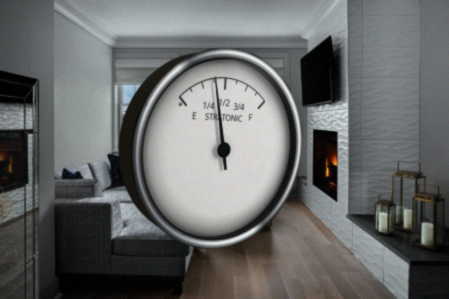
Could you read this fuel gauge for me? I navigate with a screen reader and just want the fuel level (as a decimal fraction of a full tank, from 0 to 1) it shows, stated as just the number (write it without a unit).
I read 0.375
